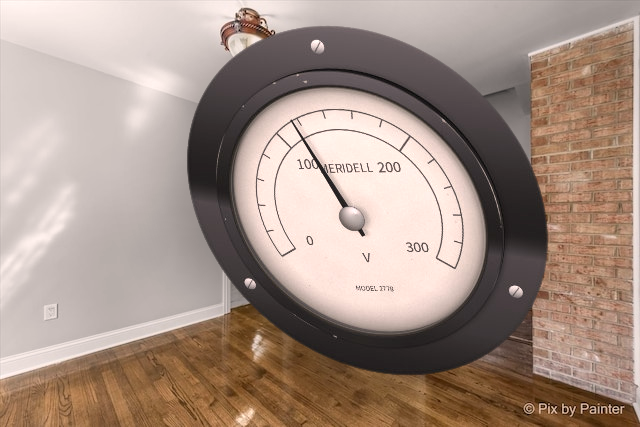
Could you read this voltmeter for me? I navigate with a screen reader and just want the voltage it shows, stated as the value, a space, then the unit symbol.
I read 120 V
